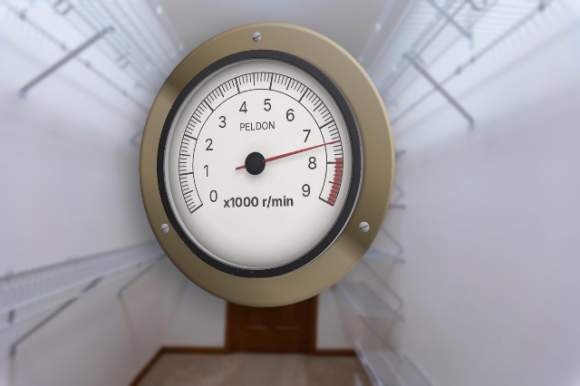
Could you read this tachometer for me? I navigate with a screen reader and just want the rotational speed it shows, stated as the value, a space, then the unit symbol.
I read 7500 rpm
